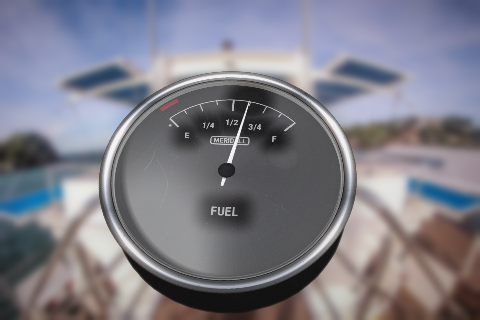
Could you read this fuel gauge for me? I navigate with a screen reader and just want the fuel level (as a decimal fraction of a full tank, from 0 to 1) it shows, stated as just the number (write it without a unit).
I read 0.625
